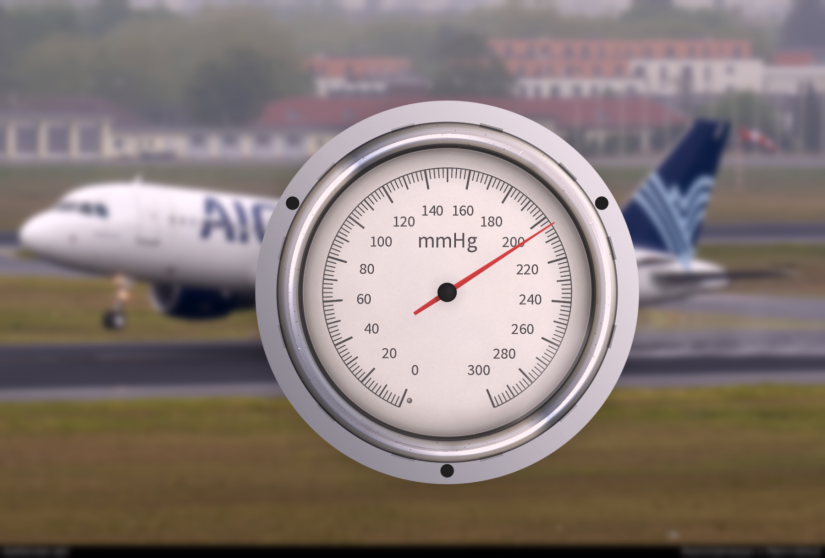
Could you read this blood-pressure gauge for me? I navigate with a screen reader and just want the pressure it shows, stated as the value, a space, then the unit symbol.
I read 204 mmHg
